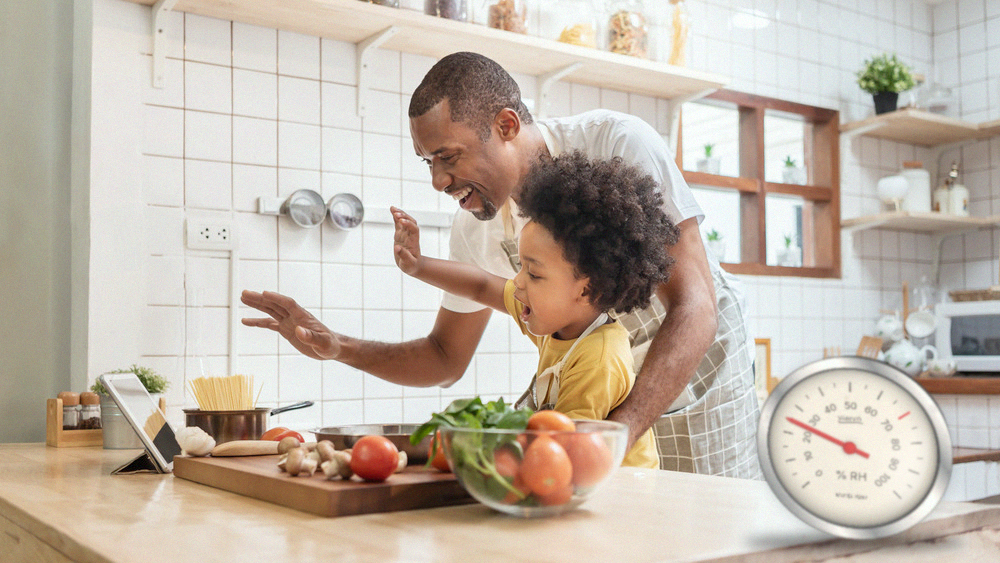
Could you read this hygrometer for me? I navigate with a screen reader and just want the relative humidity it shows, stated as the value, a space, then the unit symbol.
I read 25 %
